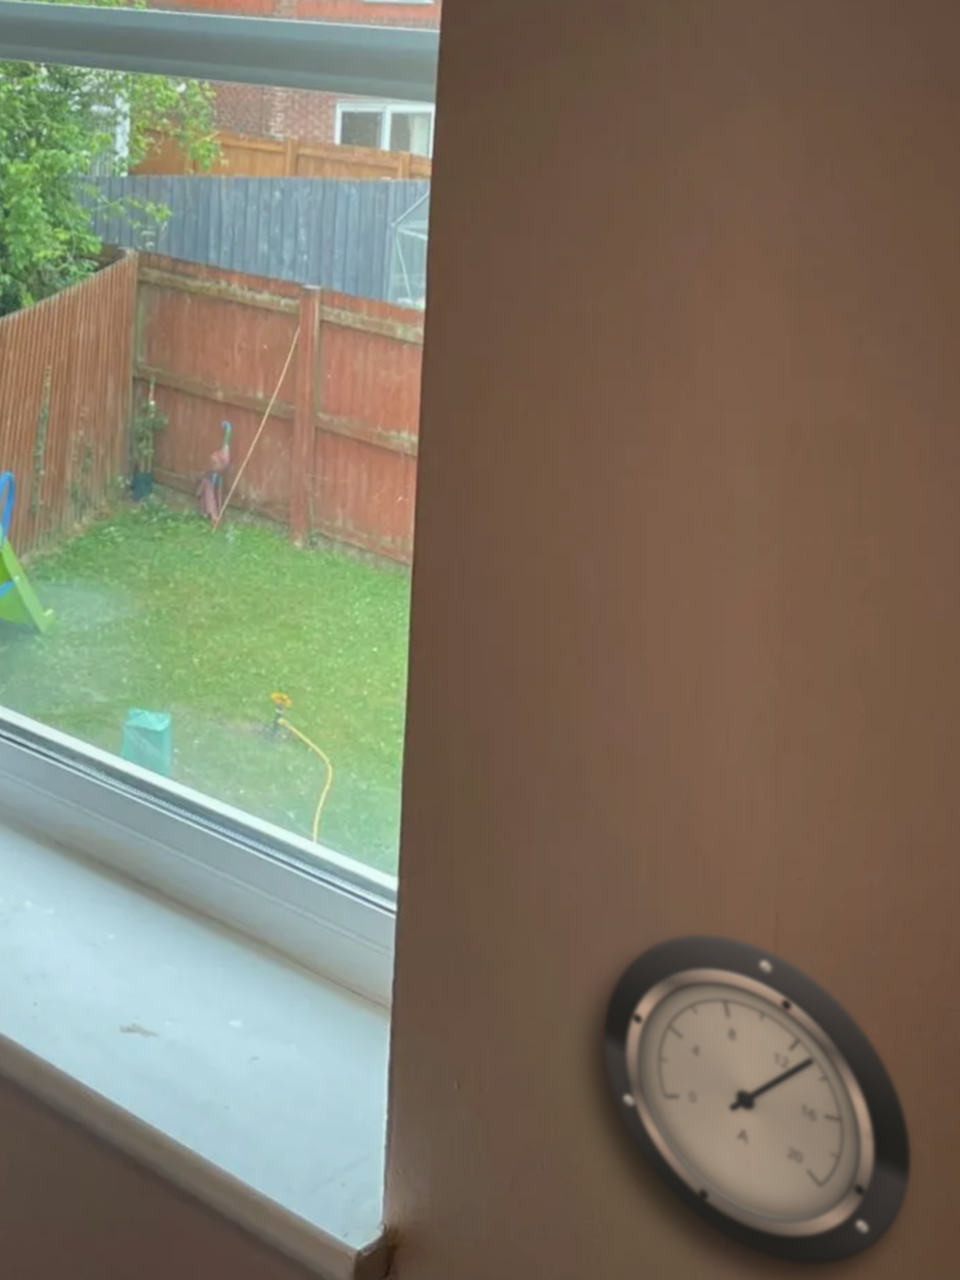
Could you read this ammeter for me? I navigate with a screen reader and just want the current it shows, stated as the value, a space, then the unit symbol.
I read 13 A
